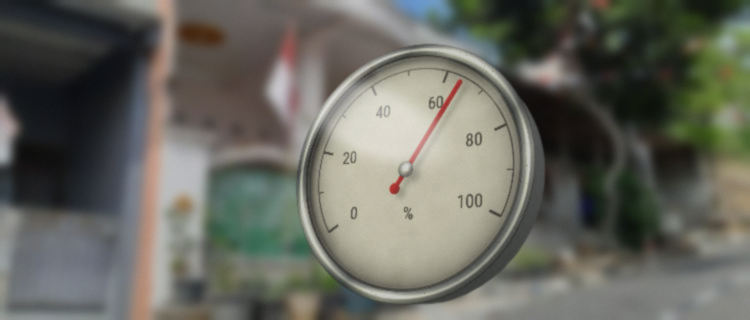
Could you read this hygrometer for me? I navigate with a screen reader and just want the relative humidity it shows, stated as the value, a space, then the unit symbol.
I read 65 %
